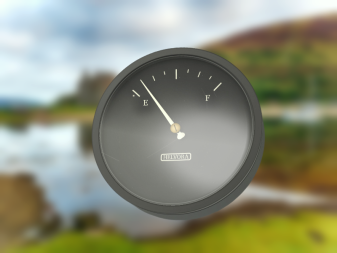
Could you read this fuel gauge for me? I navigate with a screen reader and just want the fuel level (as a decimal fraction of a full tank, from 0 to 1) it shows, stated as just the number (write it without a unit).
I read 0.125
